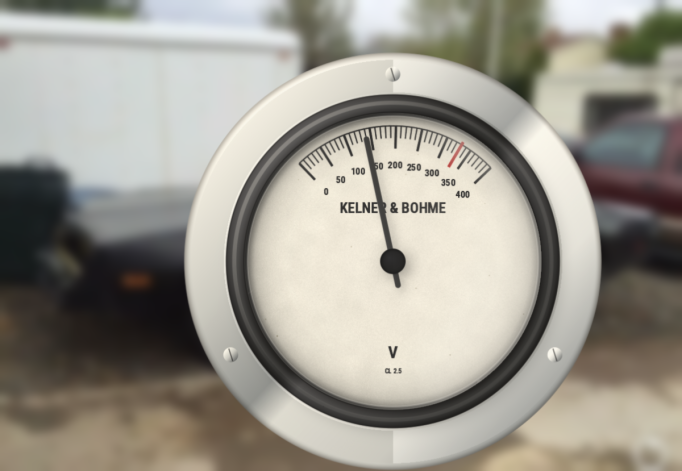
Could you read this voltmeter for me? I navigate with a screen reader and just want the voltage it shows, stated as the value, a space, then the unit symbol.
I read 140 V
